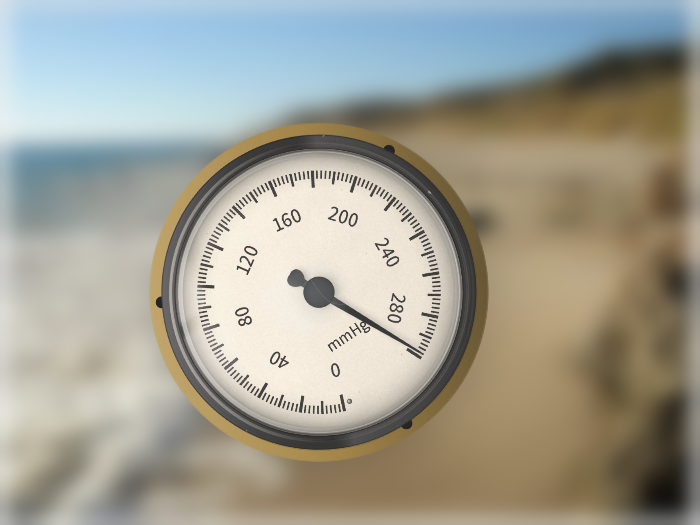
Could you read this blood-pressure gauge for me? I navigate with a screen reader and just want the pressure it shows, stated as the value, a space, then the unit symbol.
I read 298 mmHg
